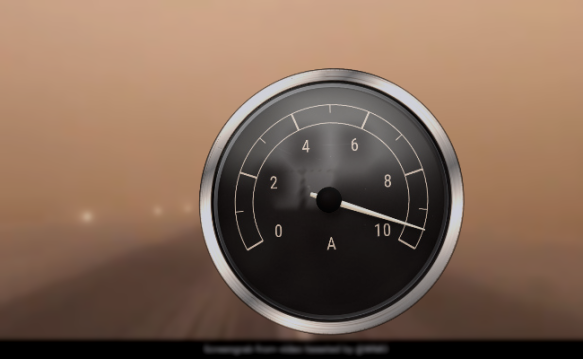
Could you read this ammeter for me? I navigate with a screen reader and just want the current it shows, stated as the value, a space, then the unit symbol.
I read 9.5 A
